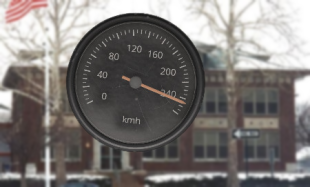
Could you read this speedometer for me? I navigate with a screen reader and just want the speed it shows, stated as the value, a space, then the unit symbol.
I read 245 km/h
